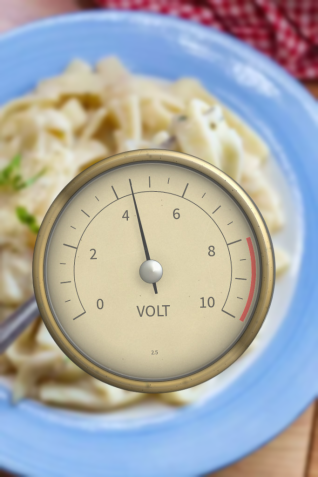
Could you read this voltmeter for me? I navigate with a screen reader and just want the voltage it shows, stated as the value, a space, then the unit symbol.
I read 4.5 V
